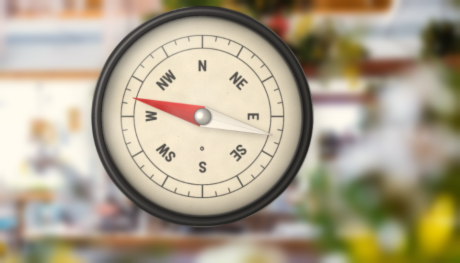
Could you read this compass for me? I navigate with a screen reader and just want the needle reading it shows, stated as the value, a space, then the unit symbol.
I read 285 °
